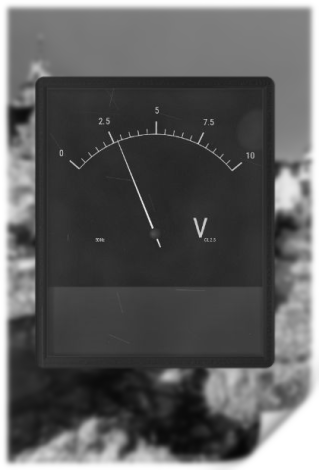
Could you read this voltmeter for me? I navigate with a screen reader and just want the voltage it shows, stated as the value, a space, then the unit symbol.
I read 2.75 V
